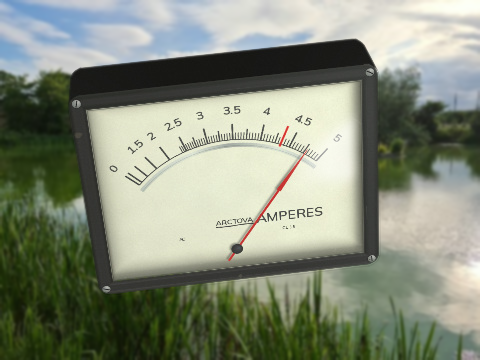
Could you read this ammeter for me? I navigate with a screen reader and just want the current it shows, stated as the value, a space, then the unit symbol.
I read 4.75 A
